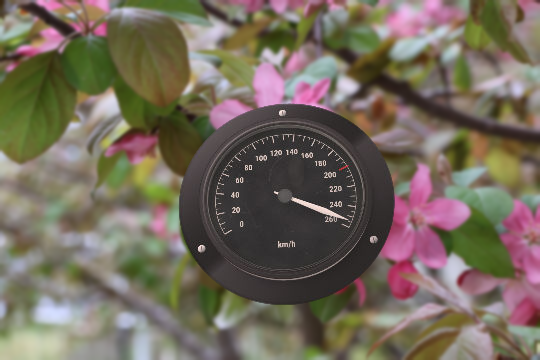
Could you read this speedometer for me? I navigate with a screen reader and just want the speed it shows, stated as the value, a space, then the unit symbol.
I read 255 km/h
